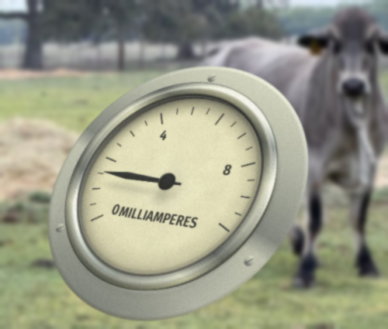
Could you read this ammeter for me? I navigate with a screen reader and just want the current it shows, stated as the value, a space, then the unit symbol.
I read 1.5 mA
